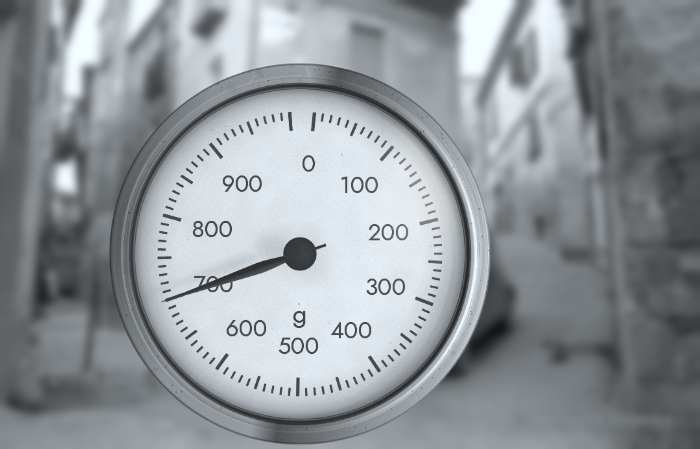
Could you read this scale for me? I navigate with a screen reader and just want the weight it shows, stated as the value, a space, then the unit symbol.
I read 700 g
